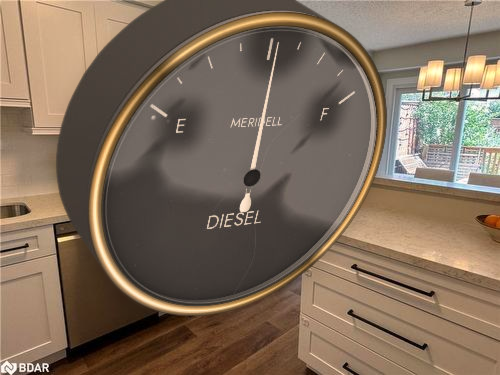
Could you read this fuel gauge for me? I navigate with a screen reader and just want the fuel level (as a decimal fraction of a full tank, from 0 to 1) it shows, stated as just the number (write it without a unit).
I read 0.5
